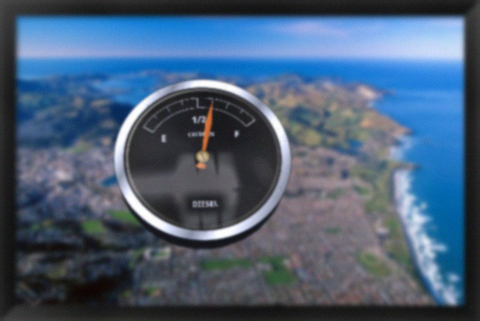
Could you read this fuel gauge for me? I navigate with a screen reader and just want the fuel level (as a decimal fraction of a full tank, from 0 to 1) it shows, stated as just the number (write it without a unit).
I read 0.625
